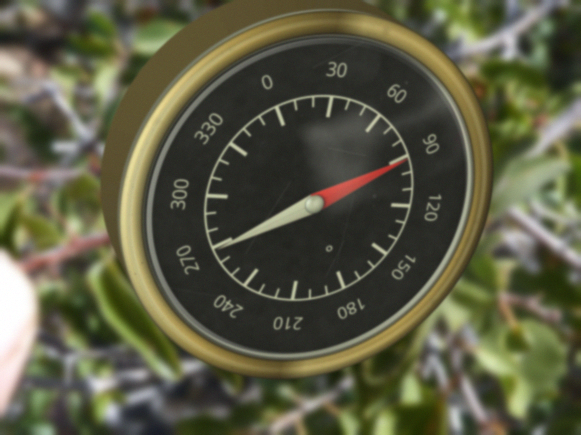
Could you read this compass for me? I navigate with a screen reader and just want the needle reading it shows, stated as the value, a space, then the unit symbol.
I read 90 °
